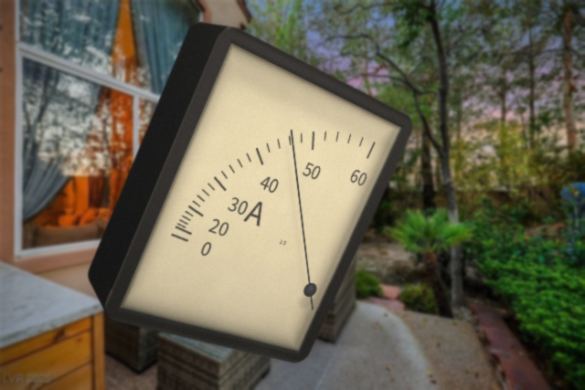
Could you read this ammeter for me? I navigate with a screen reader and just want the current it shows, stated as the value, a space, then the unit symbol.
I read 46 A
